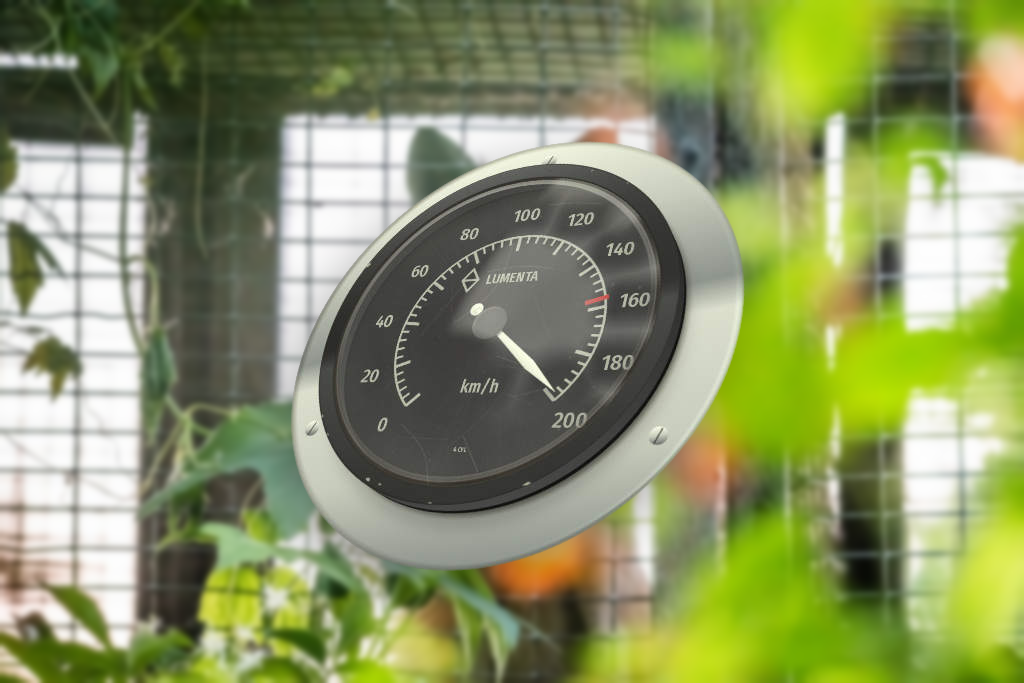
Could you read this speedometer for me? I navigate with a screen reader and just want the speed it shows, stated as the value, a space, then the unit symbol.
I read 198 km/h
